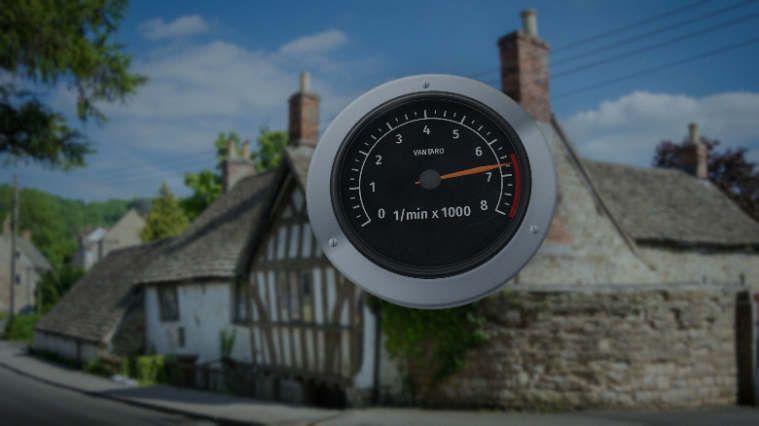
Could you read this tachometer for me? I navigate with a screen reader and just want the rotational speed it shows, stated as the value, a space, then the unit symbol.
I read 6750 rpm
